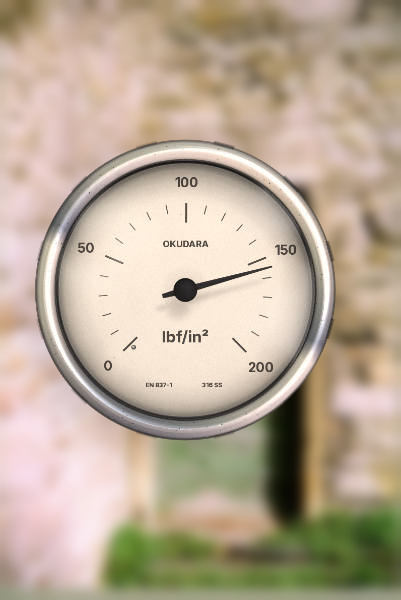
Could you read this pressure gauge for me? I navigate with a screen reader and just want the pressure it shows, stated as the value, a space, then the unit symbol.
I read 155 psi
